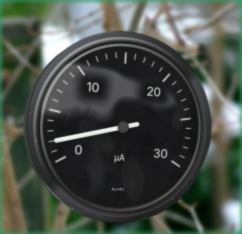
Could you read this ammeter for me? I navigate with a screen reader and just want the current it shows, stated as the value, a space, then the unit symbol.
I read 2 µA
